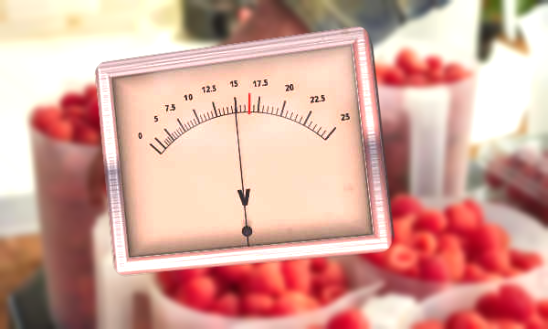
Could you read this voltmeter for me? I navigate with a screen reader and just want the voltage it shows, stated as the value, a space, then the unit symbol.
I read 15 V
